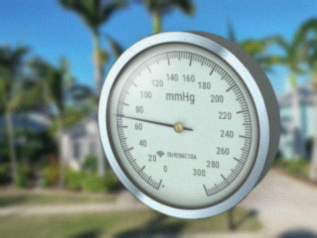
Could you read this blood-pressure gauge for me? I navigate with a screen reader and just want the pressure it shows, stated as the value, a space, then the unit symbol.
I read 70 mmHg
